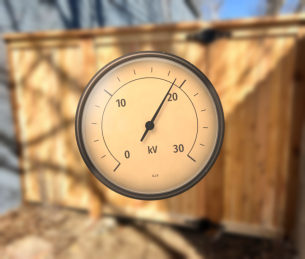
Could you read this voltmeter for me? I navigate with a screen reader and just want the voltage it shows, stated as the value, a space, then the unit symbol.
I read 19 kV
